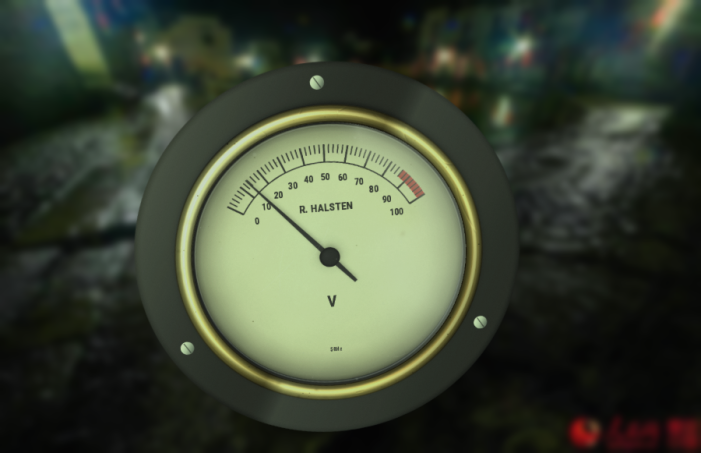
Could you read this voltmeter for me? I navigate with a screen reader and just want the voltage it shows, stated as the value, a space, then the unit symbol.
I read 14 V
